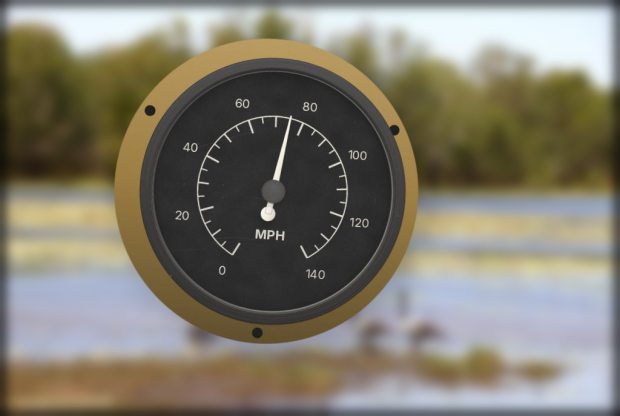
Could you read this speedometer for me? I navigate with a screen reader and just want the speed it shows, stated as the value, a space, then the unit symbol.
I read 75 mph
